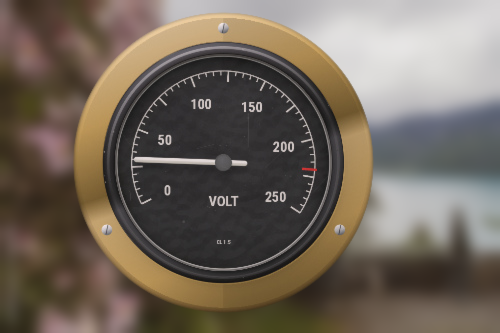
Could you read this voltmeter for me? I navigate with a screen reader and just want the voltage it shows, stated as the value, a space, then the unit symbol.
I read 30 V
